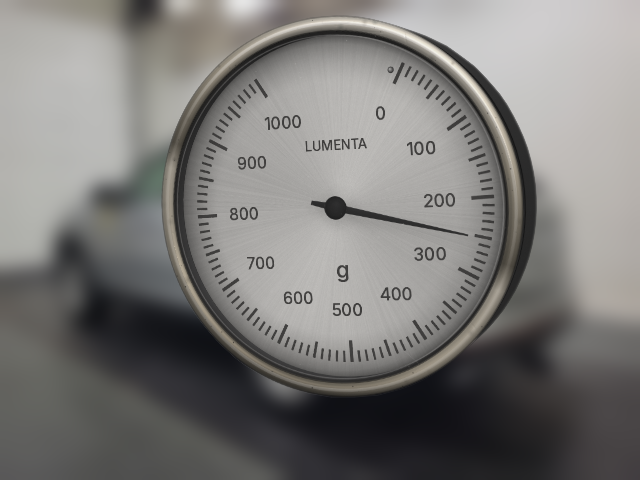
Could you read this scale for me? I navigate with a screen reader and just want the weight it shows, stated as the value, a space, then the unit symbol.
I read 250 g
